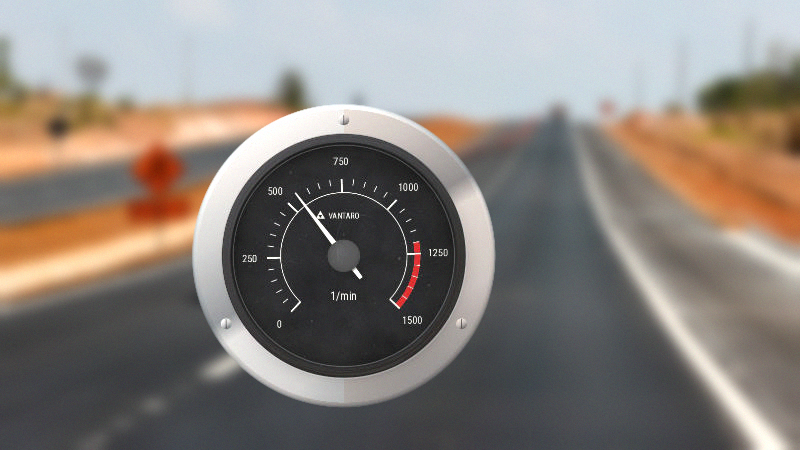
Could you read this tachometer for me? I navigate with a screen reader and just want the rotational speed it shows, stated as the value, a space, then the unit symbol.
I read 550 rpm
